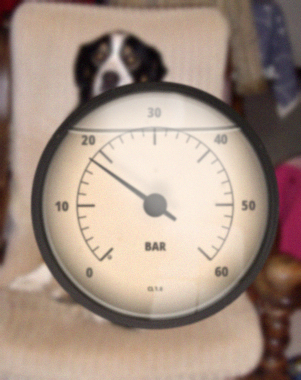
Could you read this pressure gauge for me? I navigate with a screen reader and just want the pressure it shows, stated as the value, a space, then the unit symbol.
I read 18 bar
